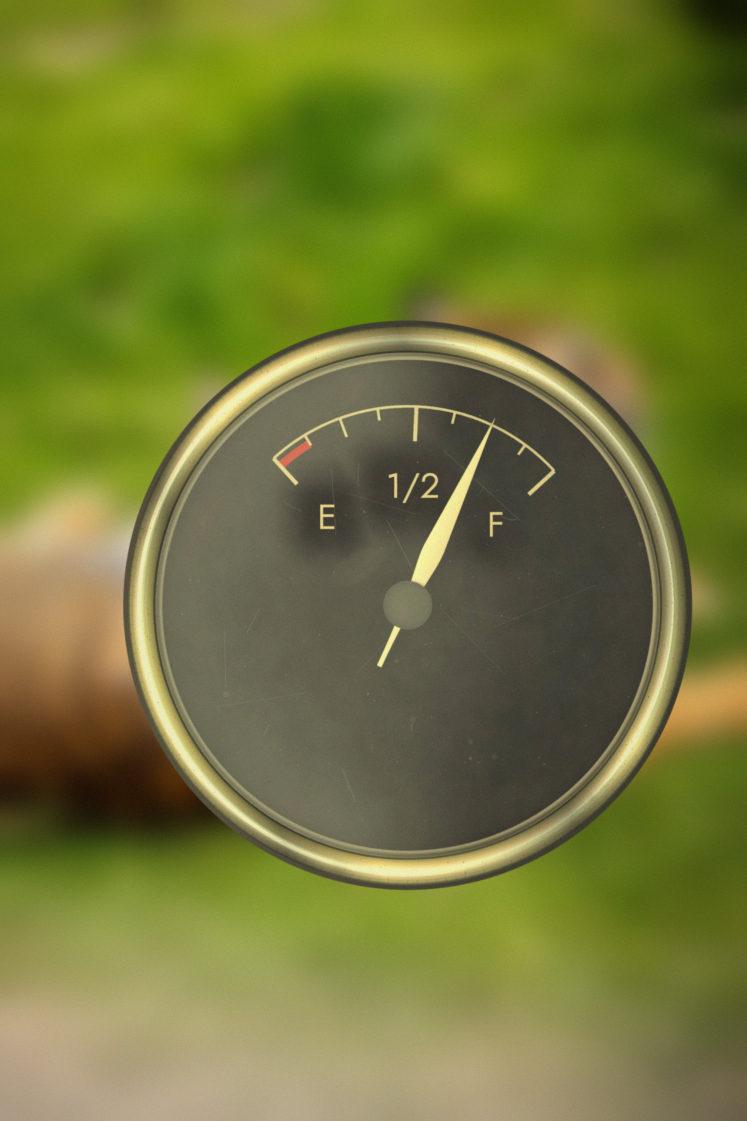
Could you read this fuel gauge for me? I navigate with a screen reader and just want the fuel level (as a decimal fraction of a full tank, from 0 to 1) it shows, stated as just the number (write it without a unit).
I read 0.75
